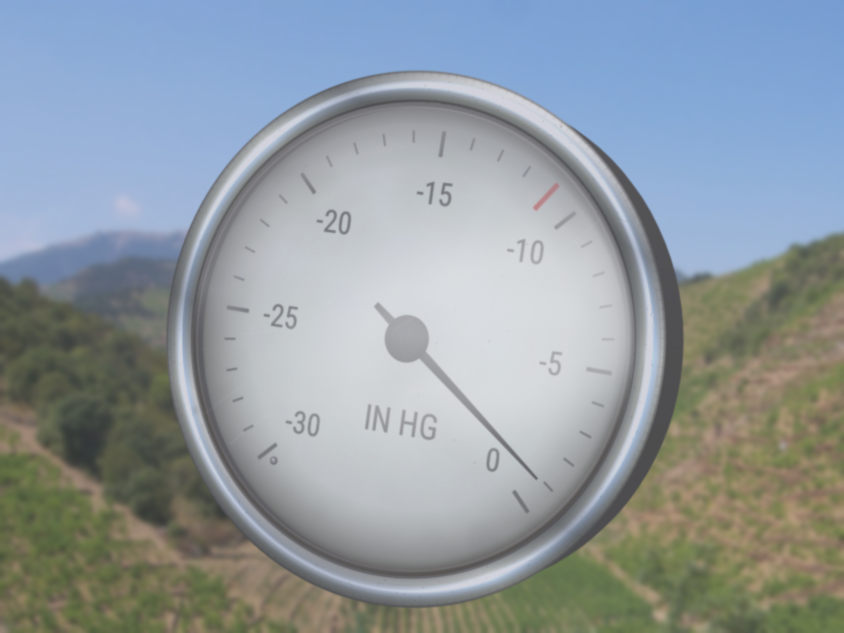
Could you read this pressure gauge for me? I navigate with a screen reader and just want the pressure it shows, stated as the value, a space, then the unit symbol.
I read -1 inHg
